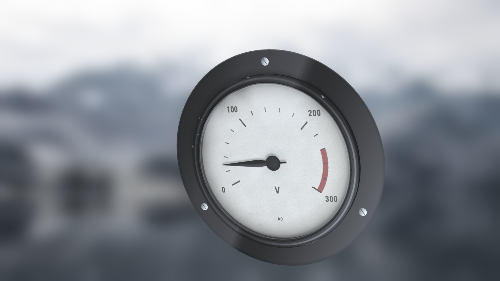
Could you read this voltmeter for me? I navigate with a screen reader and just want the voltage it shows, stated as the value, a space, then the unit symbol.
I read 30 V
